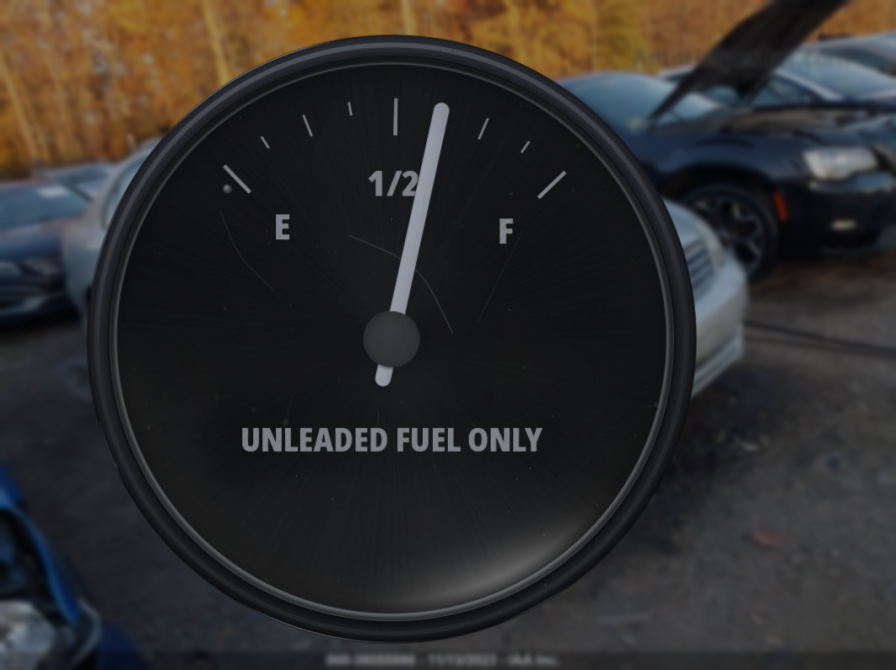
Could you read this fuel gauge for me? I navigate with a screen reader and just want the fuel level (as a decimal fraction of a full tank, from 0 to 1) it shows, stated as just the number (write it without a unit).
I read 0.625
